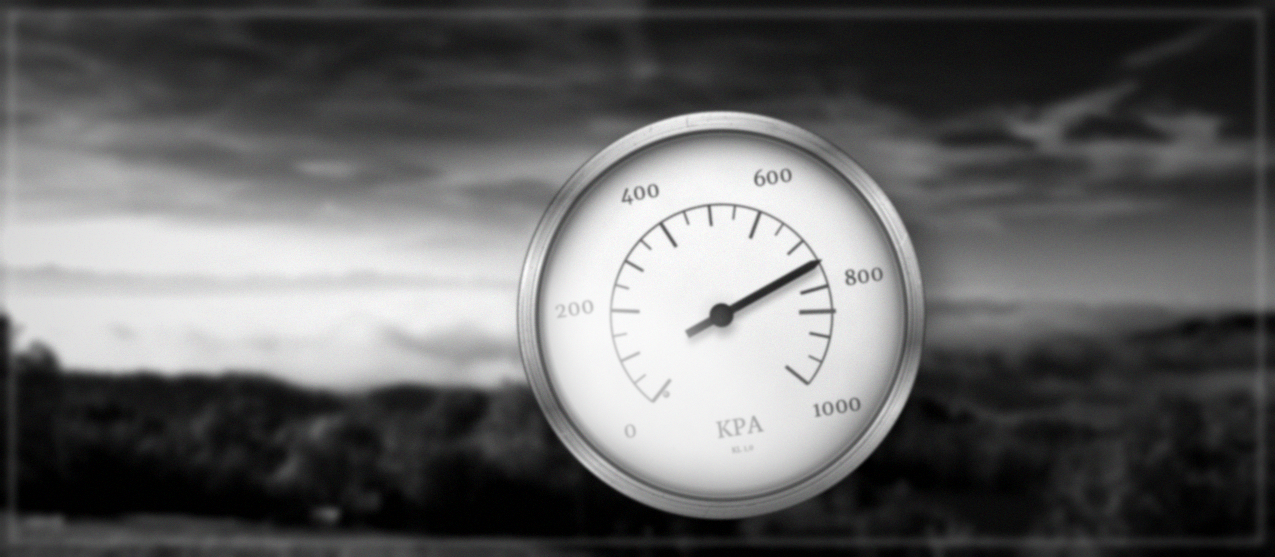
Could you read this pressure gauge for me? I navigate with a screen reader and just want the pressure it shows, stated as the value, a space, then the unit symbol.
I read 750 kPa
